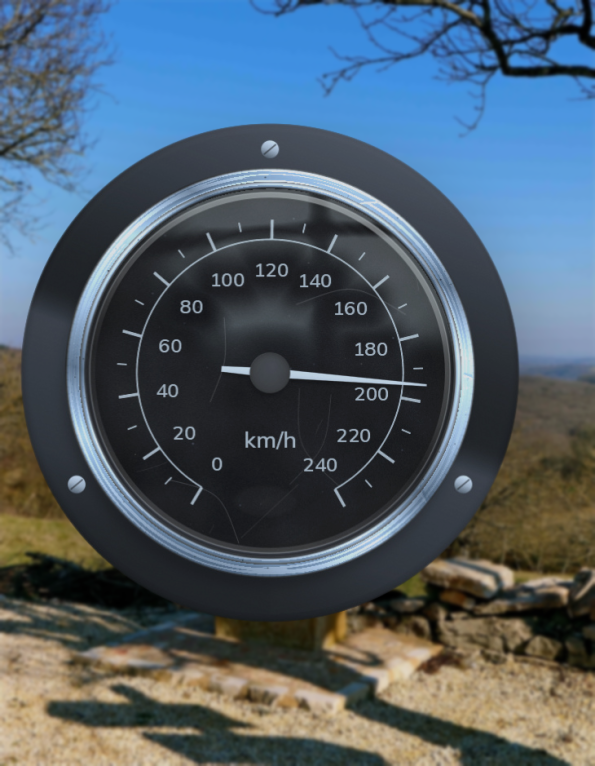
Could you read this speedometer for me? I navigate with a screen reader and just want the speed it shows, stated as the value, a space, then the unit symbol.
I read 195 km/h
